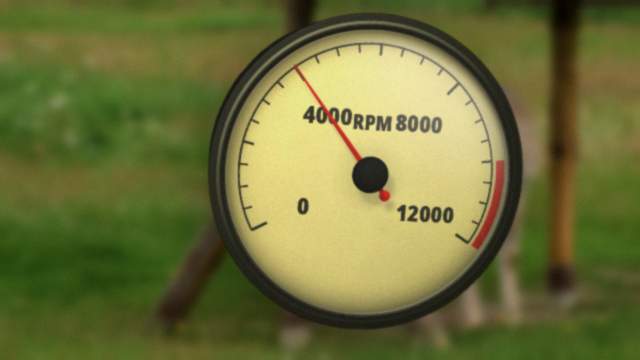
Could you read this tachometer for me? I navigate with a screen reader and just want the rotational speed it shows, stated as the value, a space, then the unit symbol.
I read 4000 rpm
